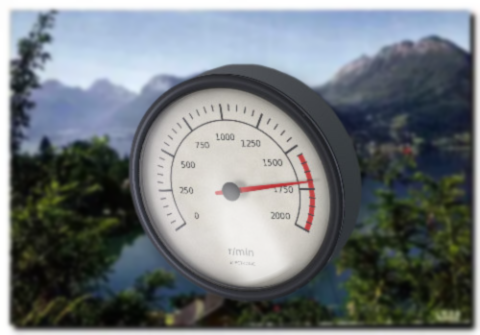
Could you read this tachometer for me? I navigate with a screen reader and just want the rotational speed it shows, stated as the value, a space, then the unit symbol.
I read 1700 rpm
